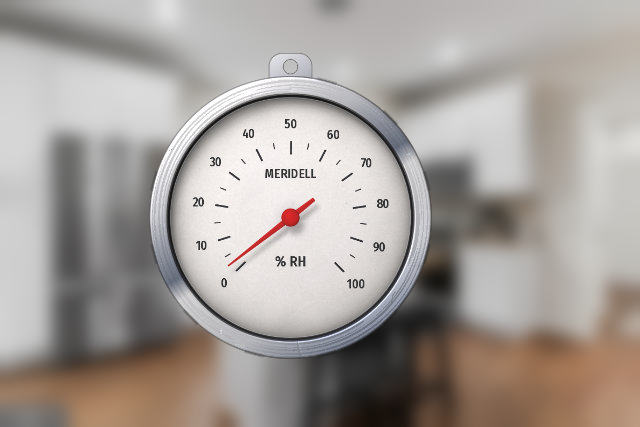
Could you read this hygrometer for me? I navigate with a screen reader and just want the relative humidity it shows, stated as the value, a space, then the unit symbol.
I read 2.5 %
